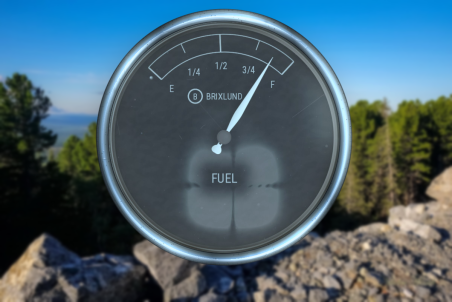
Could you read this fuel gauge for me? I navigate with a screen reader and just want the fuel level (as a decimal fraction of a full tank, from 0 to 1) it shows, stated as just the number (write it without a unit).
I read 0.875
